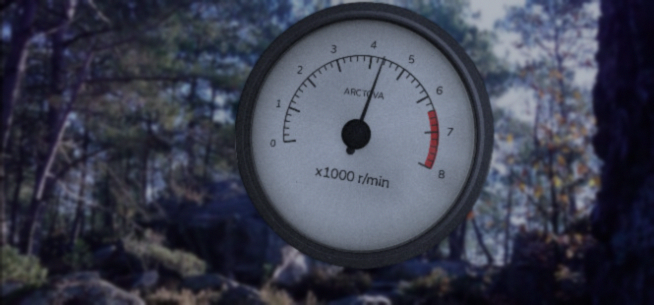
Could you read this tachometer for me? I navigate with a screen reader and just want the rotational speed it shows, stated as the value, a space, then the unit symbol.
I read 4400 rpm
